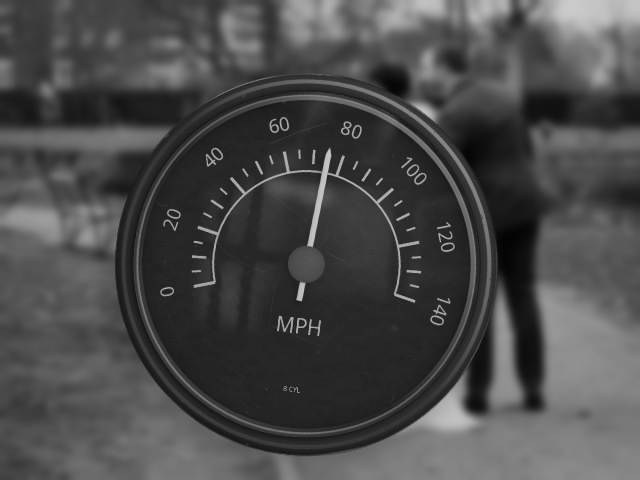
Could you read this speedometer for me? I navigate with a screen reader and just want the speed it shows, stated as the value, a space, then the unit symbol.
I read 75 mph
